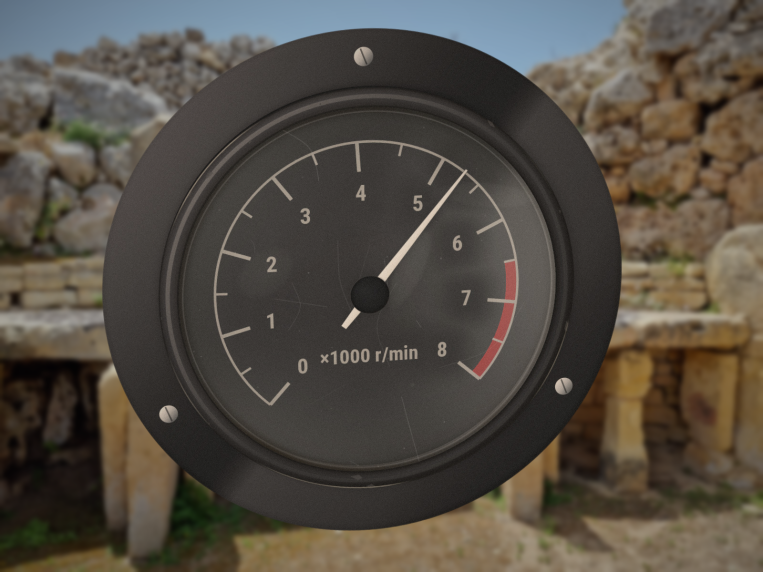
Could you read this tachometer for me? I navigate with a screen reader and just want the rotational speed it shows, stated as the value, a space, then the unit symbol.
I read 5250 rpm
